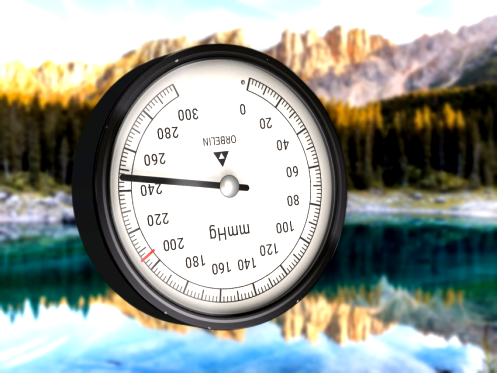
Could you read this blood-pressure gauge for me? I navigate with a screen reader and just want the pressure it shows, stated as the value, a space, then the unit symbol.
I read 246 mmHg
